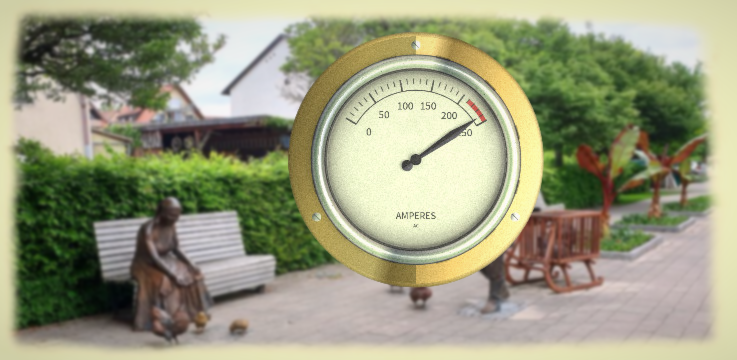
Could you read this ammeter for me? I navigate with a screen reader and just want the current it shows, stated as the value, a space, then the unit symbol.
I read 240 A
